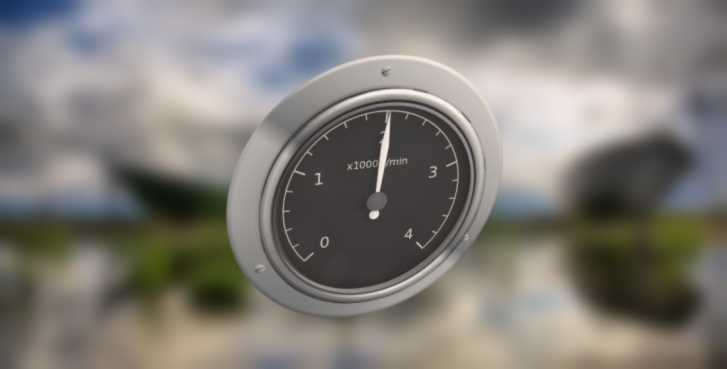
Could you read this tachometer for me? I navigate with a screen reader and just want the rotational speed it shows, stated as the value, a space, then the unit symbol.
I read 2000 rpm
